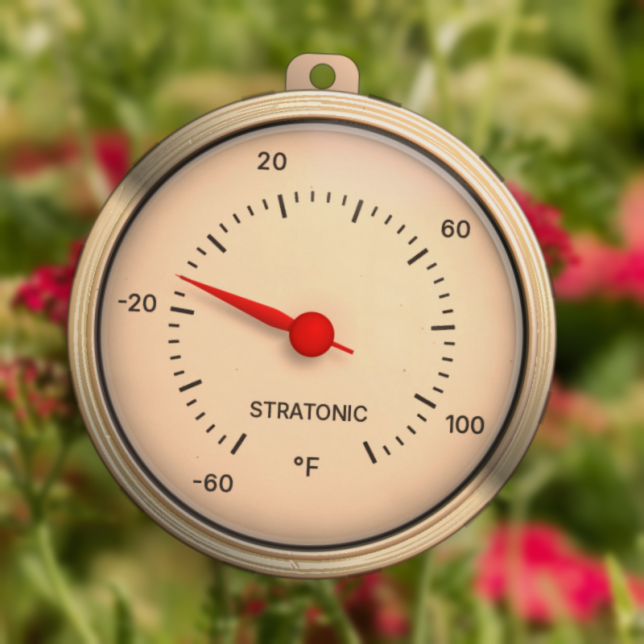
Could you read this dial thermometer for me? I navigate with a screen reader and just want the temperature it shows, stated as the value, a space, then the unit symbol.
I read -12 °F
